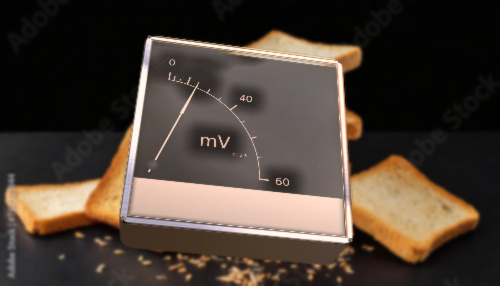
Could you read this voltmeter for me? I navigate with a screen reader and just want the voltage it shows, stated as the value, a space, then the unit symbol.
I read 25 mV
